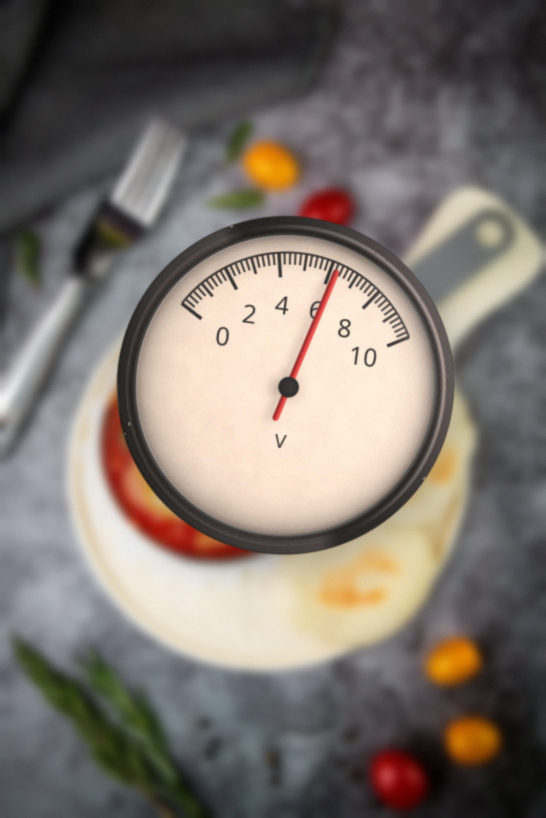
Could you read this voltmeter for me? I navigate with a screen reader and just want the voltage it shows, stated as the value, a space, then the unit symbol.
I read 6.2 V
